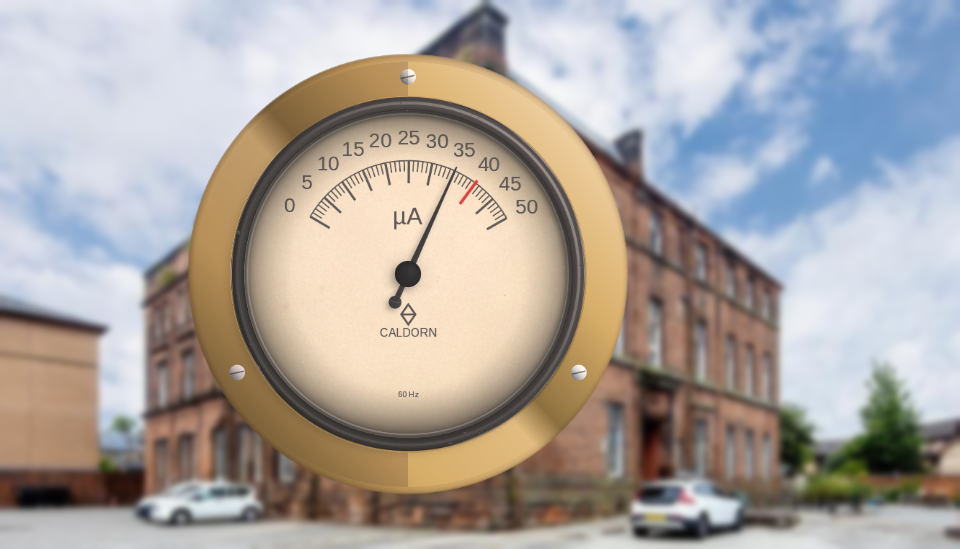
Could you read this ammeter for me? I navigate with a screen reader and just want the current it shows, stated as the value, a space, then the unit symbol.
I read 35 µA
